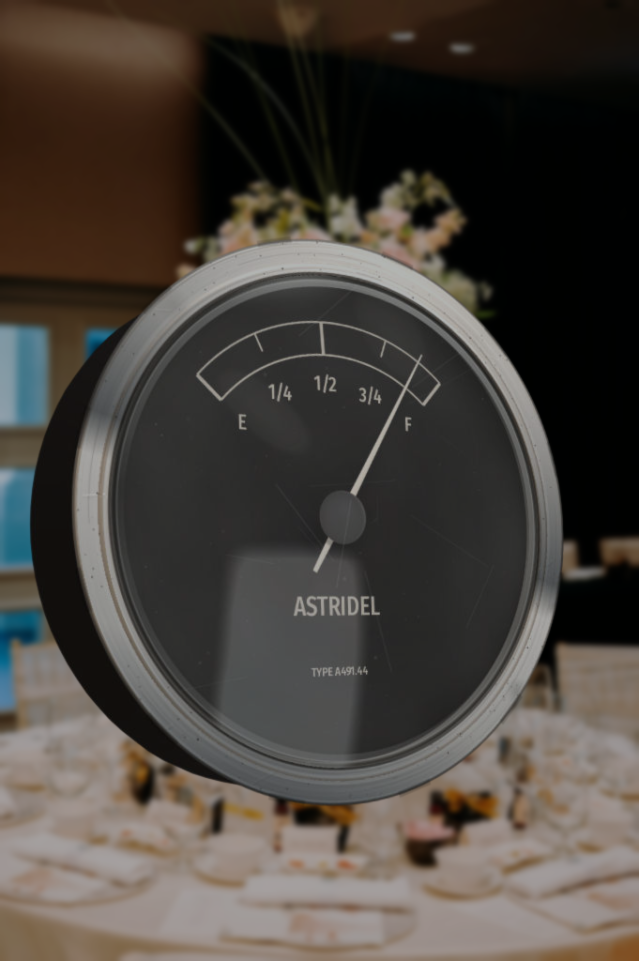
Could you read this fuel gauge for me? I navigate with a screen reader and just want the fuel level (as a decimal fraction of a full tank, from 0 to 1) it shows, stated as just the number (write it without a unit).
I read 0.875
